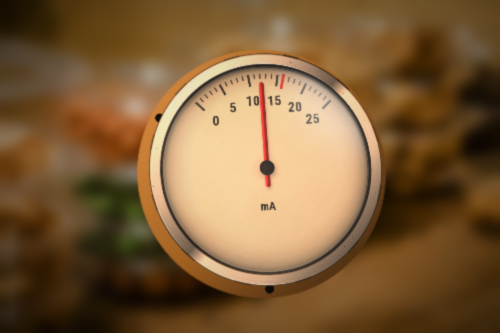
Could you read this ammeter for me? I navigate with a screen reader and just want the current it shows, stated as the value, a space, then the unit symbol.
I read 12 mA
